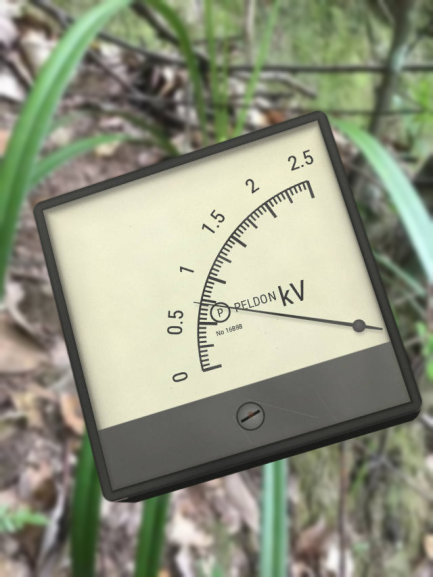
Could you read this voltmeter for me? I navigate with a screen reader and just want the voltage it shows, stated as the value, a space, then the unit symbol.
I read 0.7 kV
